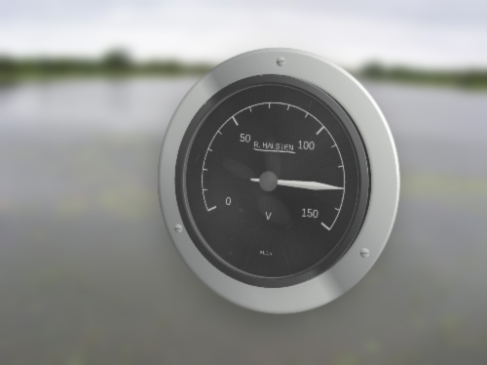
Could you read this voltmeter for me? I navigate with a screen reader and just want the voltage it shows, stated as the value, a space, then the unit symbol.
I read 130 V
